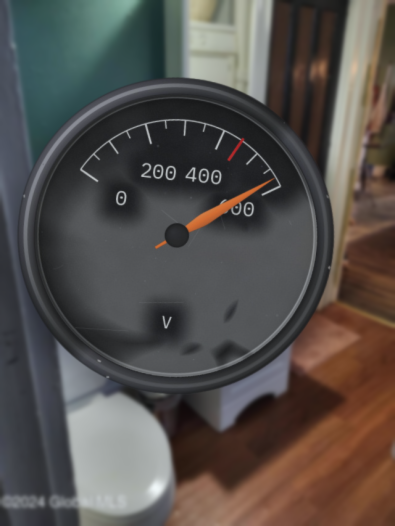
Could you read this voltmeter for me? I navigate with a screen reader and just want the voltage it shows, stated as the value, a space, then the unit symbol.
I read 575 V
